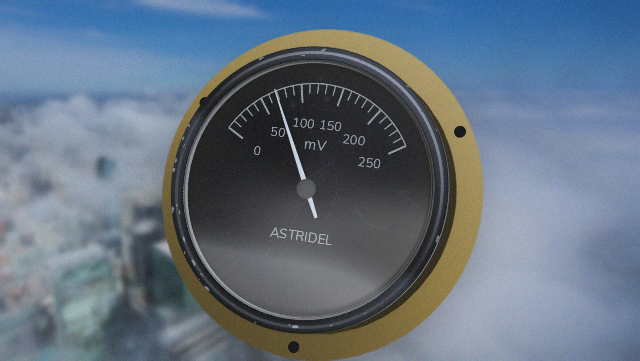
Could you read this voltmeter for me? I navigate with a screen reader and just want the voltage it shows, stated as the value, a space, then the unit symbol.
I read 70 mV
